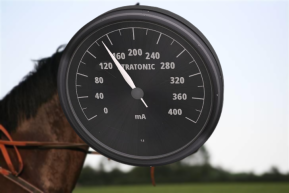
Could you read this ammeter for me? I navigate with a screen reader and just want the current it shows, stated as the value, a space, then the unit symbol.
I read 150 mA
